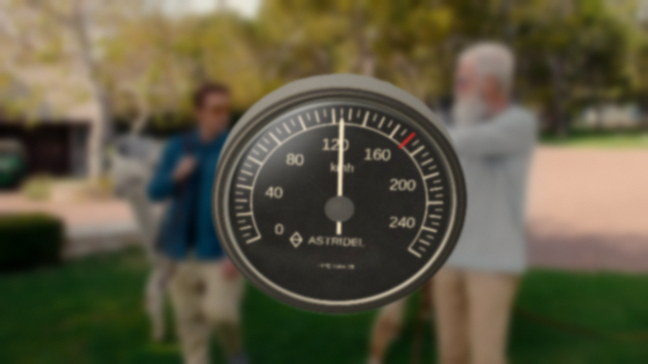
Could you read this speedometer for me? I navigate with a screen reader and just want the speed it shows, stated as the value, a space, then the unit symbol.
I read 125 km/h
